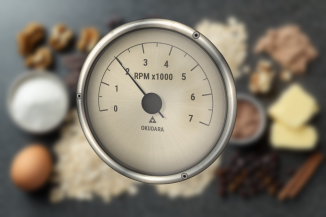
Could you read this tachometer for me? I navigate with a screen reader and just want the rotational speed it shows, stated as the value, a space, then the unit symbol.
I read 2000 rpm
